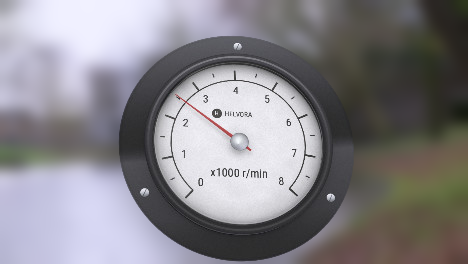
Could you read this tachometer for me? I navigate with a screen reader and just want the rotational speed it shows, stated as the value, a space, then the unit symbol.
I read 2500 rpm
